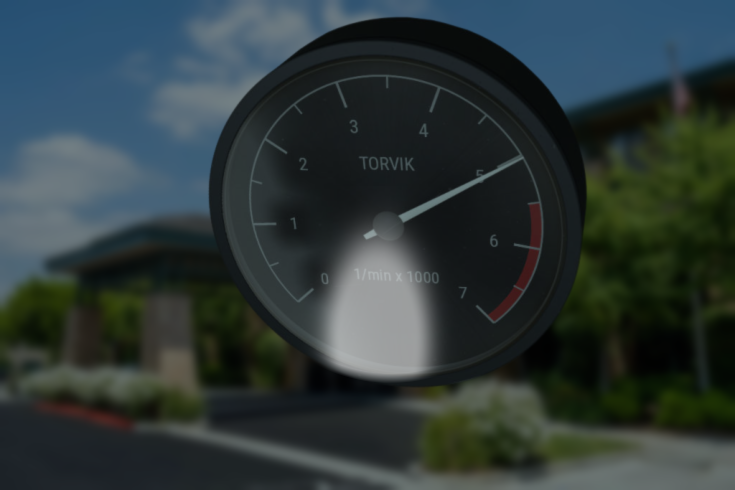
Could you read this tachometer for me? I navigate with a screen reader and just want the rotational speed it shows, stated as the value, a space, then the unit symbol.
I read 5000 rpm
